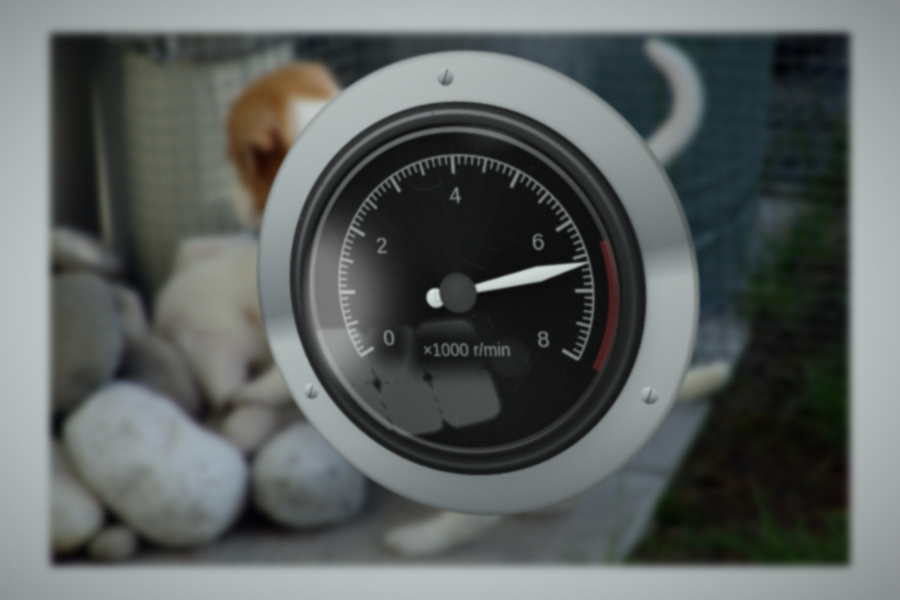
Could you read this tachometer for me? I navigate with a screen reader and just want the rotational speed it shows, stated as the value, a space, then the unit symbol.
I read 6600 rpm
